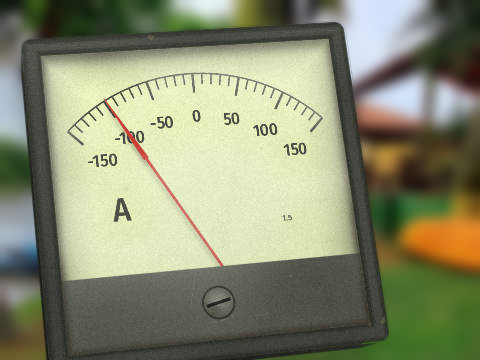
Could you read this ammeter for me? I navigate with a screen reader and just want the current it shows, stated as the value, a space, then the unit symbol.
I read -100 A
